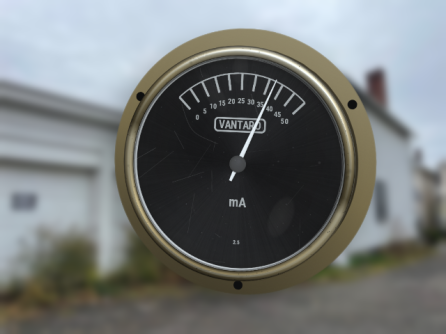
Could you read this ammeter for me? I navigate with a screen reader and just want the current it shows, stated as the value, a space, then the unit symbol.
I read 37.5 mA
